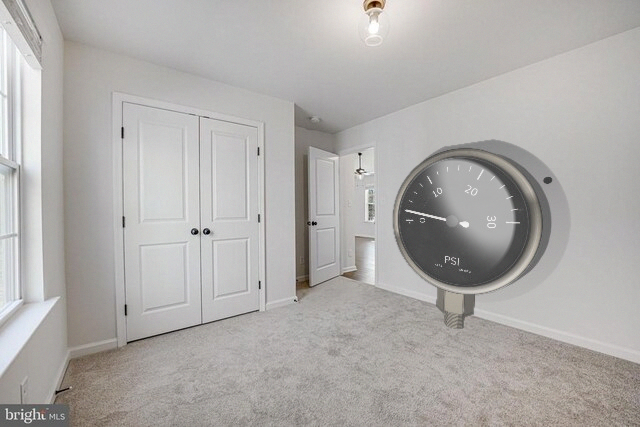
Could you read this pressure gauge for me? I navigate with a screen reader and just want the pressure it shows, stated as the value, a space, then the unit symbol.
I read 2 psi
